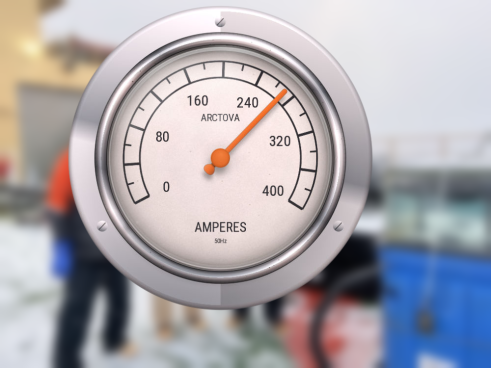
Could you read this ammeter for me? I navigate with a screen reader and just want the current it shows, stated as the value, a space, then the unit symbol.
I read 270 A
